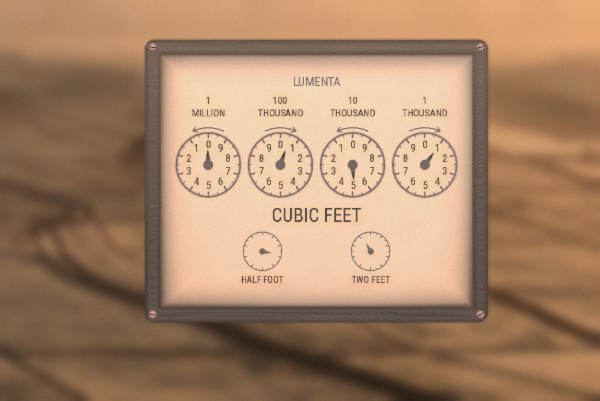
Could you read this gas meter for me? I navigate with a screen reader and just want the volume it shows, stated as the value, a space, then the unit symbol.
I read 5100 ft³
